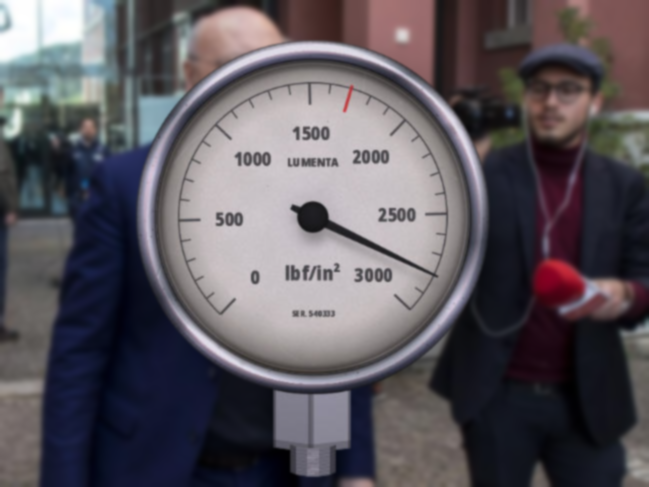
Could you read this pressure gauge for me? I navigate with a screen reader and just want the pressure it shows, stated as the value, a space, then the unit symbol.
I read 2800 psi
